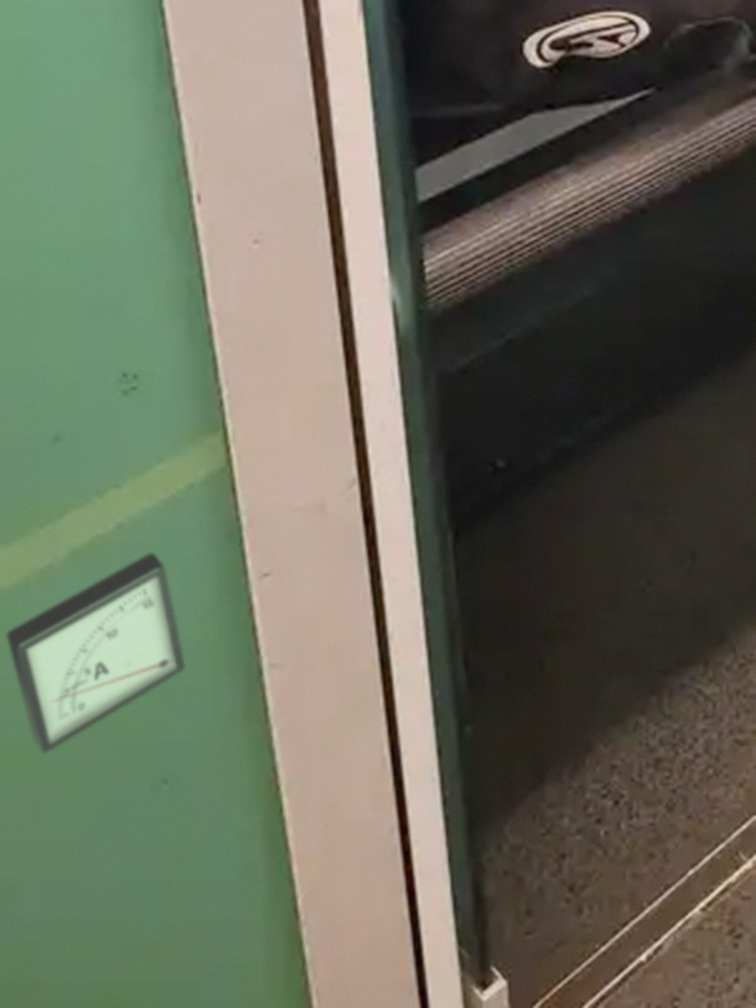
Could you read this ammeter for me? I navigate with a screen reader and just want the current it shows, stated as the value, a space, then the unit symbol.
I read 2.5 A
